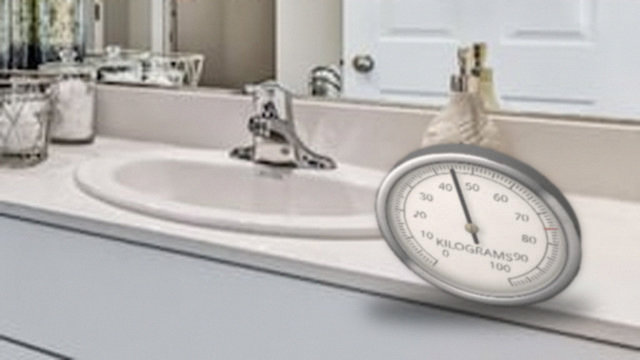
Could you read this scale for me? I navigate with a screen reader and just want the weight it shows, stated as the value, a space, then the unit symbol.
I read 45 kg
